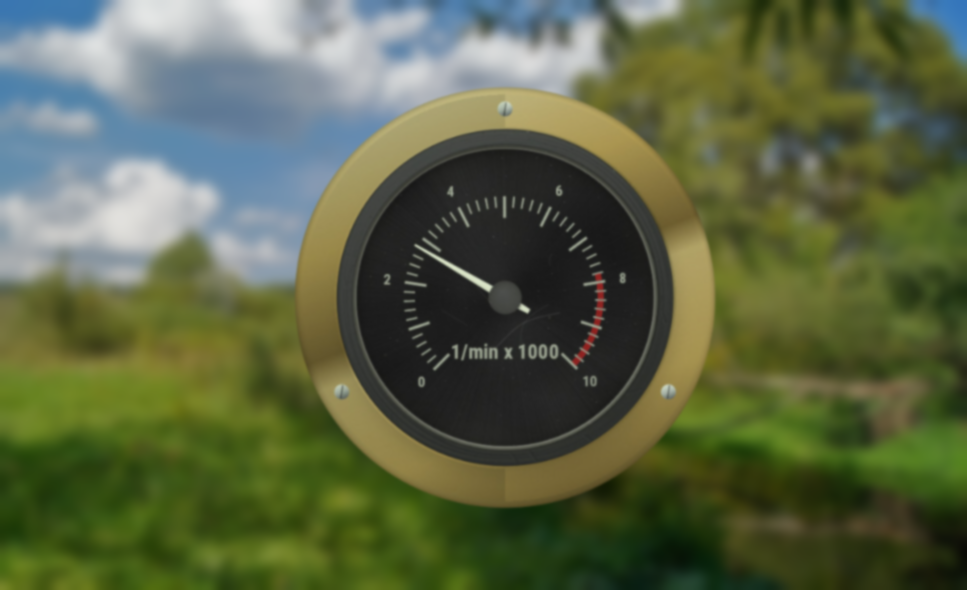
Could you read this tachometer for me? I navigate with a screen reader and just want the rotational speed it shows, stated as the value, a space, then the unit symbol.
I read 2800 rpm
